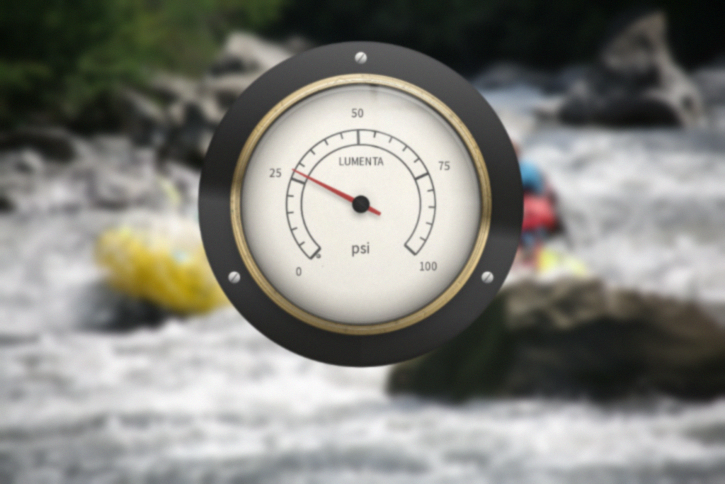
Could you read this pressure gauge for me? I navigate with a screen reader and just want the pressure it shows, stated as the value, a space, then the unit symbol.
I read 27.5 psi
